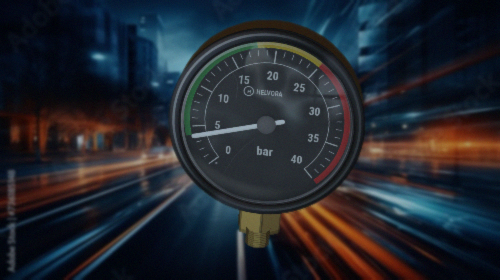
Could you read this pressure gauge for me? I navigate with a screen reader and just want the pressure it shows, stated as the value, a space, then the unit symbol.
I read 4 bar
